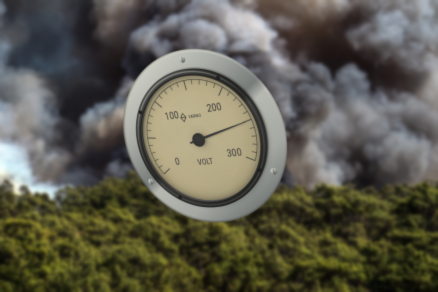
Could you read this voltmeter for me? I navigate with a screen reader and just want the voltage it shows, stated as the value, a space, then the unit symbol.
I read 250 V
